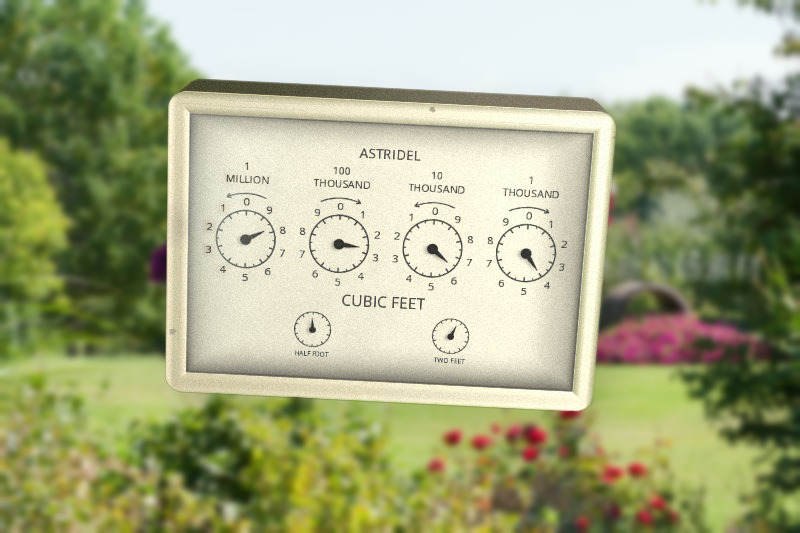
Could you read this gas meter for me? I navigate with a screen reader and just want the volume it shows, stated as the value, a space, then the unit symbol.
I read 826400 ft³
